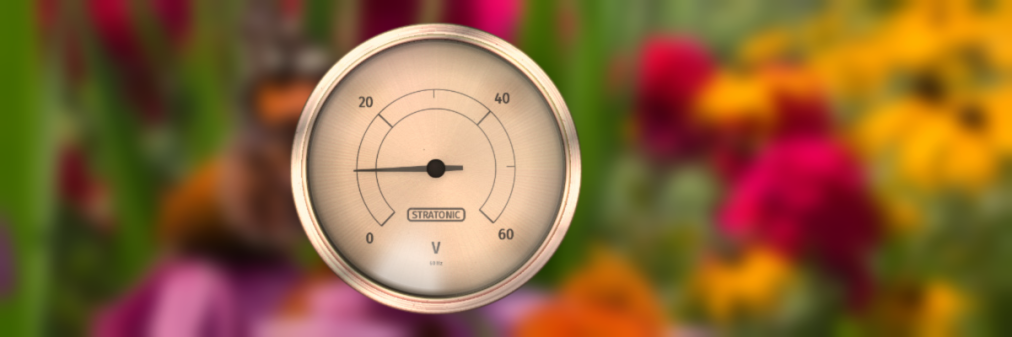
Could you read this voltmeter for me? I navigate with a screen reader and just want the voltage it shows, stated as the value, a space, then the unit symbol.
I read 10 V
